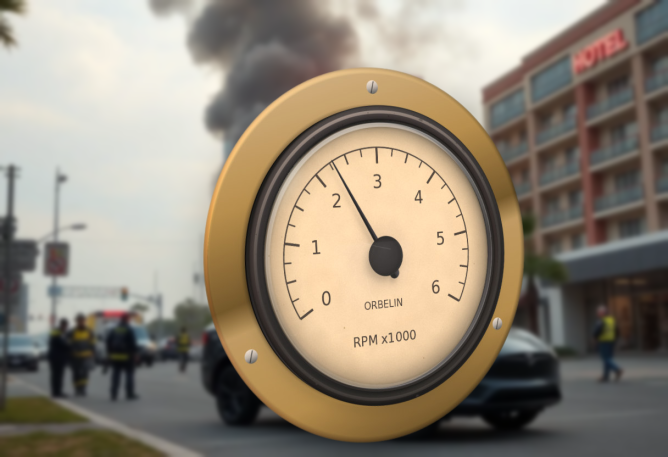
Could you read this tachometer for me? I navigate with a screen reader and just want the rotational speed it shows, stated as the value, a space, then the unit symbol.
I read 2250 rpm
